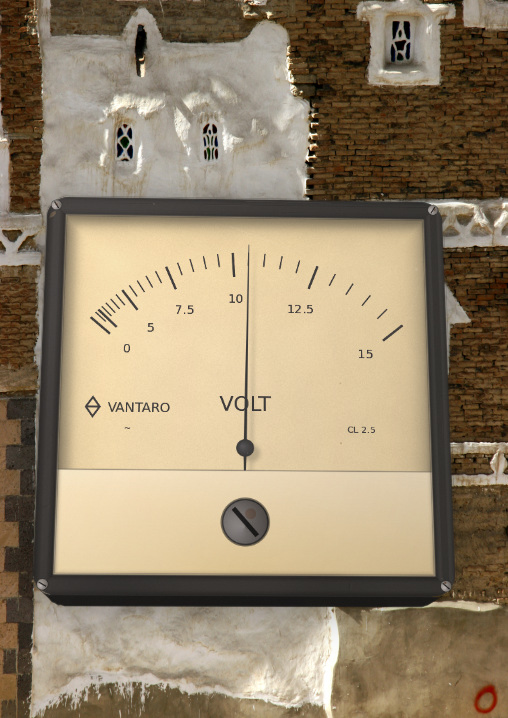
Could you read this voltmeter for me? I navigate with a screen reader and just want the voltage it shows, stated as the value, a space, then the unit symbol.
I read 10.5 V
